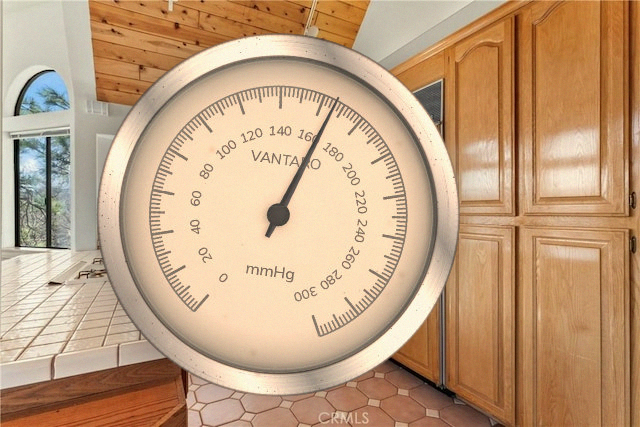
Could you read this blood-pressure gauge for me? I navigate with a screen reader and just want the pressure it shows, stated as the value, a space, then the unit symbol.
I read 166 mmHg
